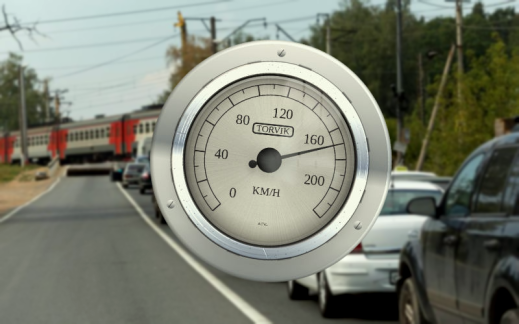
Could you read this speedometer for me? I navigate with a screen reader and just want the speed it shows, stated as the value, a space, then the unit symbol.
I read 170 km/h
